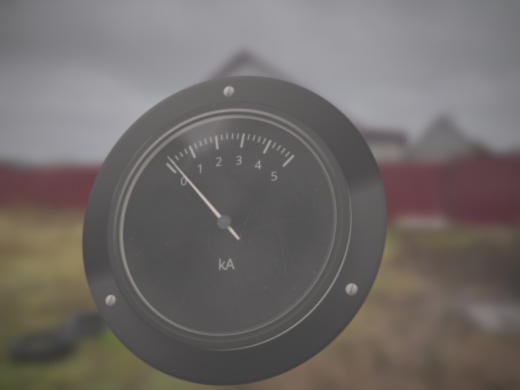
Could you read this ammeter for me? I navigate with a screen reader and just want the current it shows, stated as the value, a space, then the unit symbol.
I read 0.2 kA
